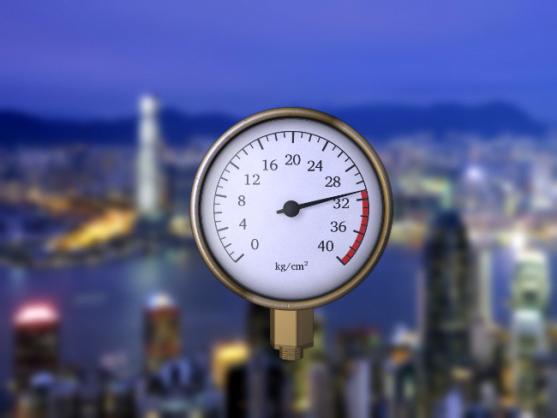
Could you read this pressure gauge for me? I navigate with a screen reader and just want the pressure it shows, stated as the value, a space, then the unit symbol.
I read 31 kg/cm²
